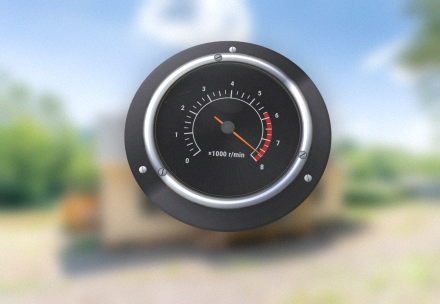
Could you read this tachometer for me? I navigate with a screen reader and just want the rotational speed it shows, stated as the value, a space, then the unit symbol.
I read 7750 rpm
